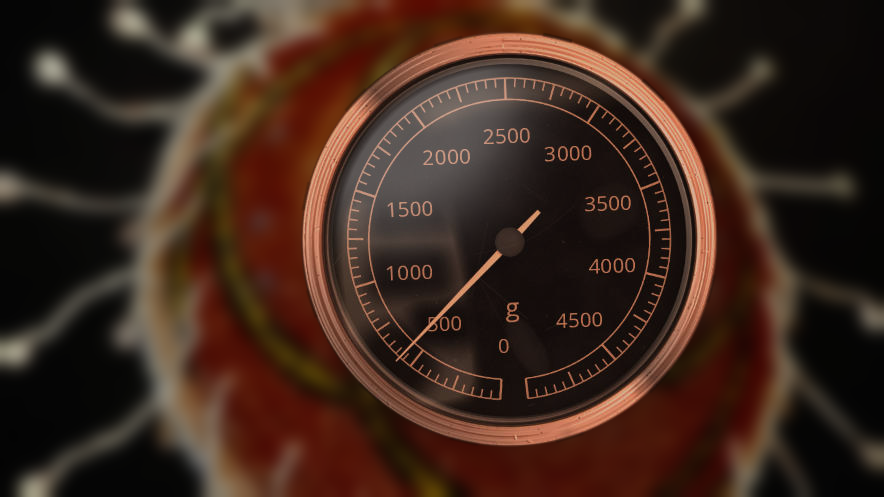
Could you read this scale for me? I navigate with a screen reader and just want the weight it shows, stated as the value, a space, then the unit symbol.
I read 575 g
